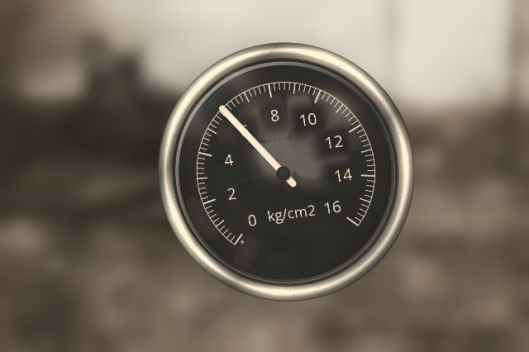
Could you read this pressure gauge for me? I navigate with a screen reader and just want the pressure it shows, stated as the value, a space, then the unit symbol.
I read 6 kg/cm²
